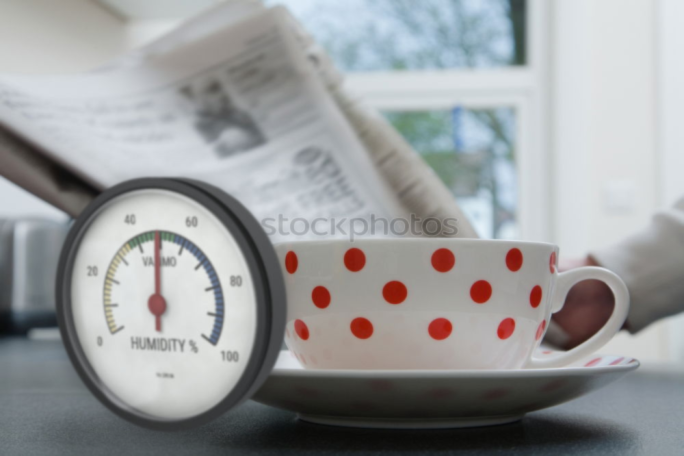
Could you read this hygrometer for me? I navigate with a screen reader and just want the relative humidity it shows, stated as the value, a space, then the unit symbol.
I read 50 %
